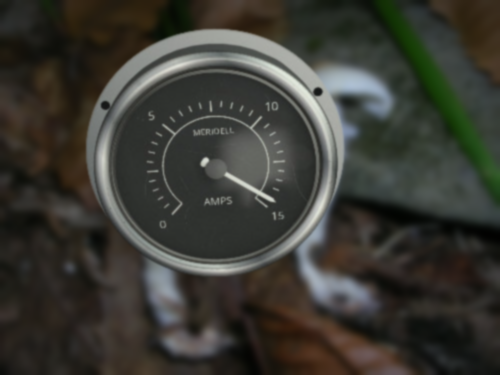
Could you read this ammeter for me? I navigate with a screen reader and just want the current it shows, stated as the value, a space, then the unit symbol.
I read 14.5 A
